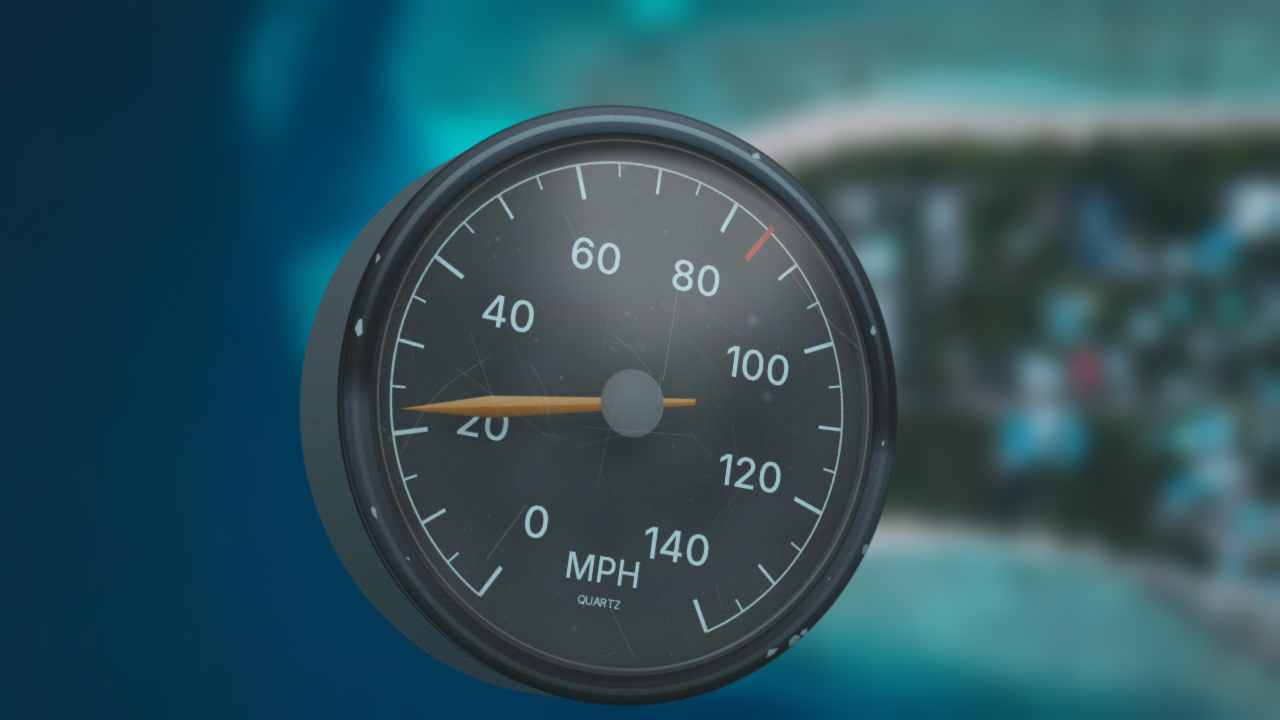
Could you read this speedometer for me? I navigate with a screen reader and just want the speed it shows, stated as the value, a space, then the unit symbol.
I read 22.5 mph
